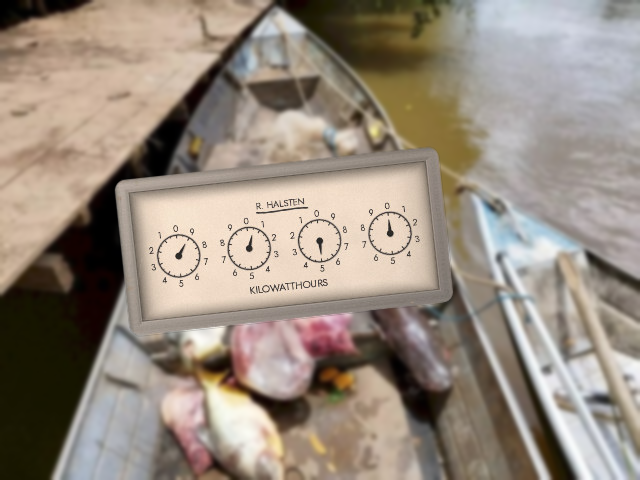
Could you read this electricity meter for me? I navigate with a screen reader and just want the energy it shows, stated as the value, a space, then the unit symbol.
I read 9050 kWh
